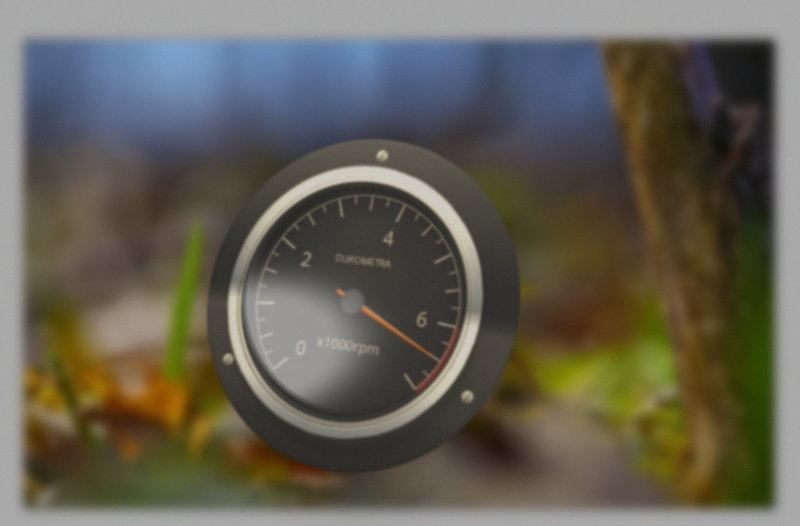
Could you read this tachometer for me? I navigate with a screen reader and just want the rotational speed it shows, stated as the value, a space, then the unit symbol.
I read 6500 rpm
